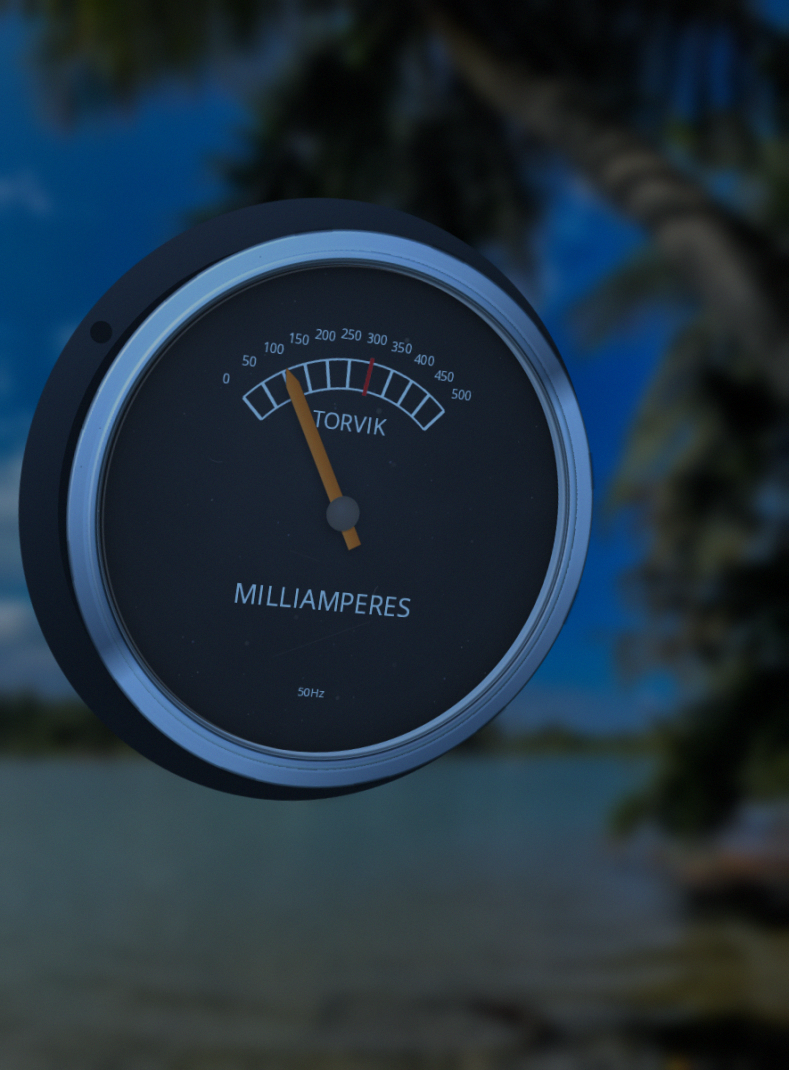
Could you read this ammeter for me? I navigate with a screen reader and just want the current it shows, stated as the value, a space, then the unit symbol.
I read 100 mA
